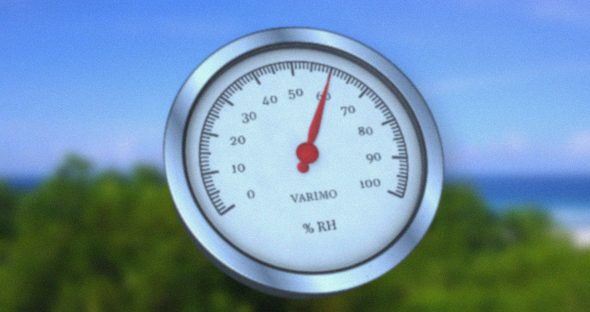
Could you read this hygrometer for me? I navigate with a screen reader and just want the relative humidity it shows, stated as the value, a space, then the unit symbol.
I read 60 %
